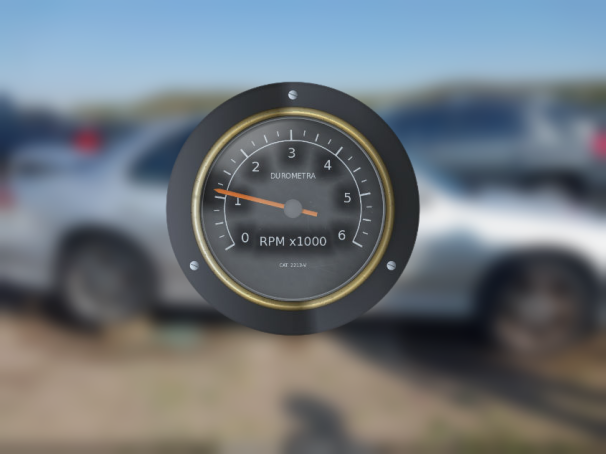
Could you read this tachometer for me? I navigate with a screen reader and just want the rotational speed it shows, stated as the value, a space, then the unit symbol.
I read 1125 rpm
